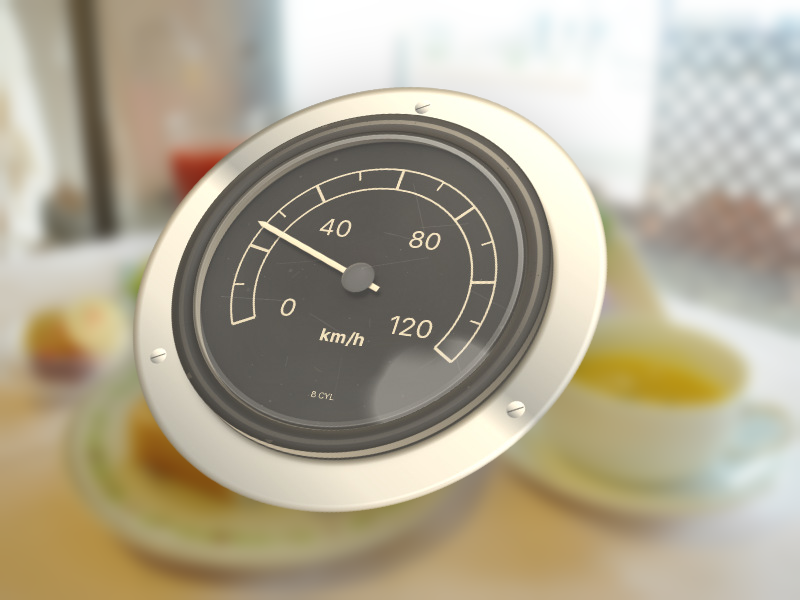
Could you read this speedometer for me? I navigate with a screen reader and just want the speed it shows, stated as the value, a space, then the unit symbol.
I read 25 km/h
